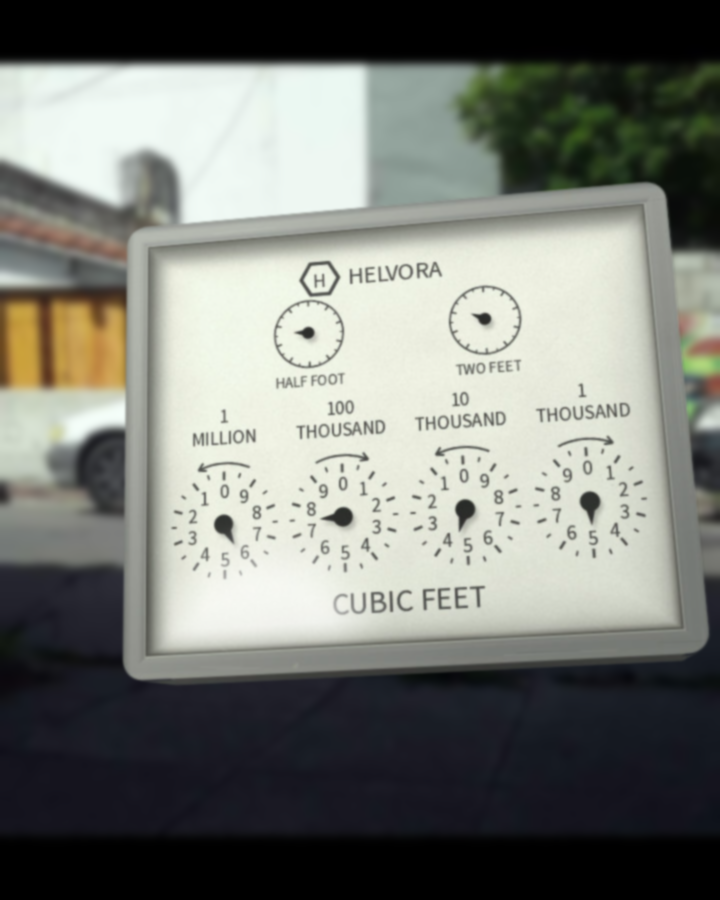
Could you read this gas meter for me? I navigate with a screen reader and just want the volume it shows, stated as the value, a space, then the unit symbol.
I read 574500 ft³
